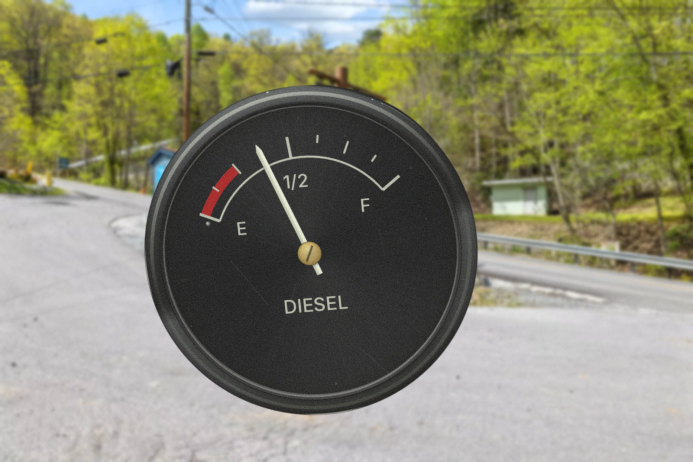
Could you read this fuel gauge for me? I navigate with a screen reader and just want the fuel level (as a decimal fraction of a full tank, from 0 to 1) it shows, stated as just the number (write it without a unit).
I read 0.375
